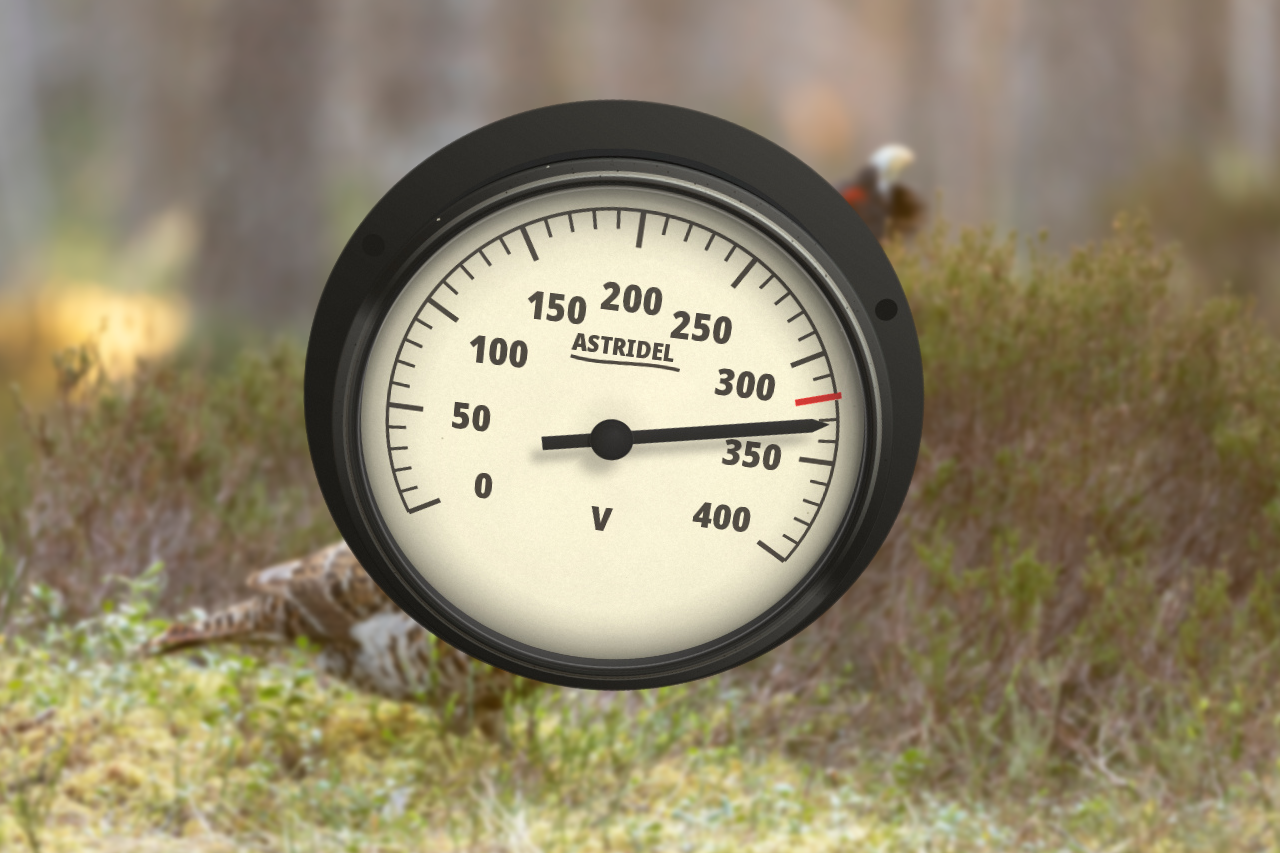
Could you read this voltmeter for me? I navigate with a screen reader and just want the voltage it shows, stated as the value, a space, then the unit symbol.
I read 330 V
